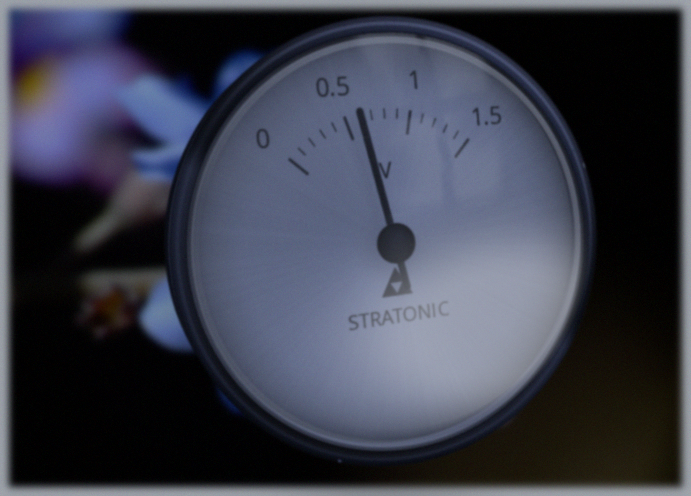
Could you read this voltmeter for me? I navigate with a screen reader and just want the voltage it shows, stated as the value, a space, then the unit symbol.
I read 0.6 V
